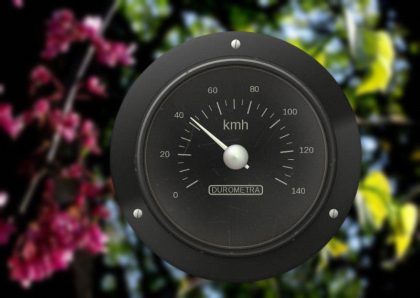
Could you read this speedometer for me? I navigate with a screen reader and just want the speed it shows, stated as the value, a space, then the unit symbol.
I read 42.5 km/h
